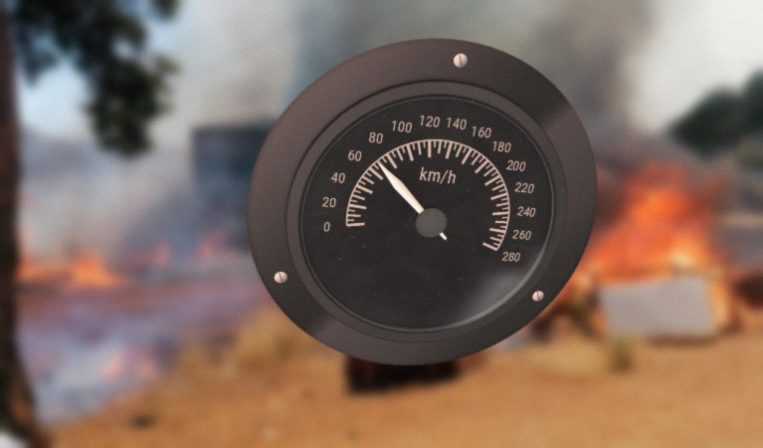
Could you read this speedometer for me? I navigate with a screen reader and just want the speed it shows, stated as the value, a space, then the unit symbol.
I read 70 km/h
